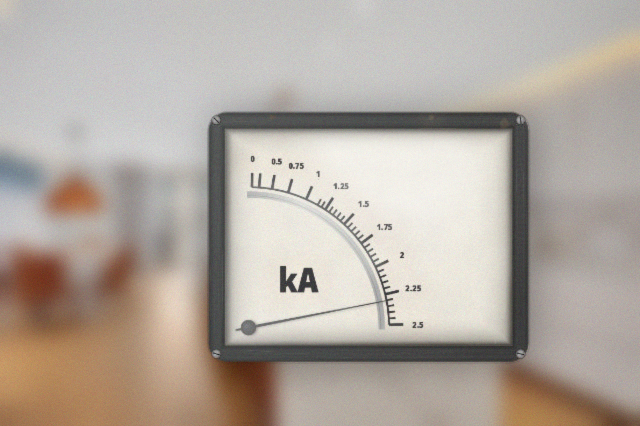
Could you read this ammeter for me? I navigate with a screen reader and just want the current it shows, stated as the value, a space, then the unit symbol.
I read 2.3 kA
